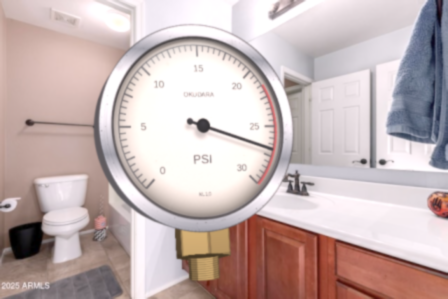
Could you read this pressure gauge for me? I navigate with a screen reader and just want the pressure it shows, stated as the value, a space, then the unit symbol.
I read 27 psi
